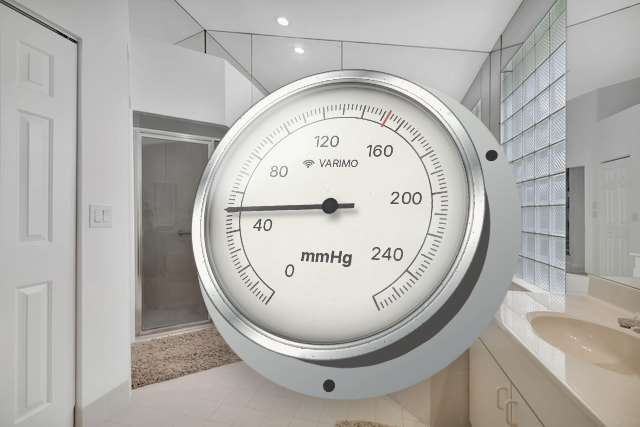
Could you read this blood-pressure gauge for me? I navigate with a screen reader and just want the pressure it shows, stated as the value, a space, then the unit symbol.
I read 50 mmHg
